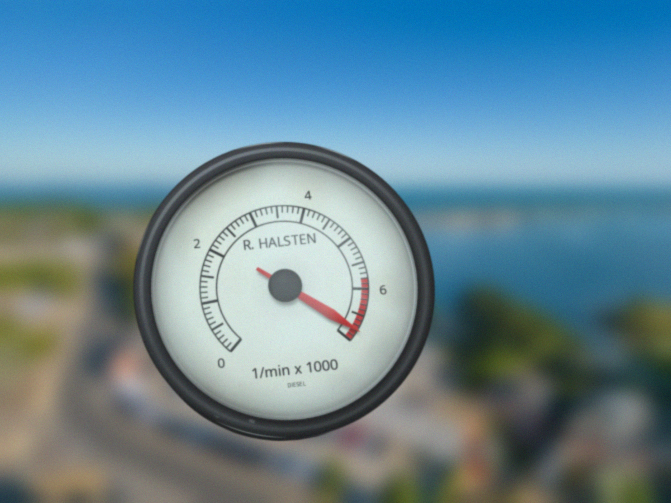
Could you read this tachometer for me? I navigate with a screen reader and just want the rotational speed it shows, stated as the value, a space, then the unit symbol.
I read 6800 rpm
